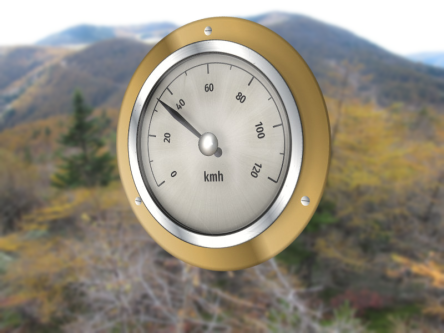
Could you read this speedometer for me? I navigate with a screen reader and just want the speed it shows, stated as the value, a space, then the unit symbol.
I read 35 km/h
